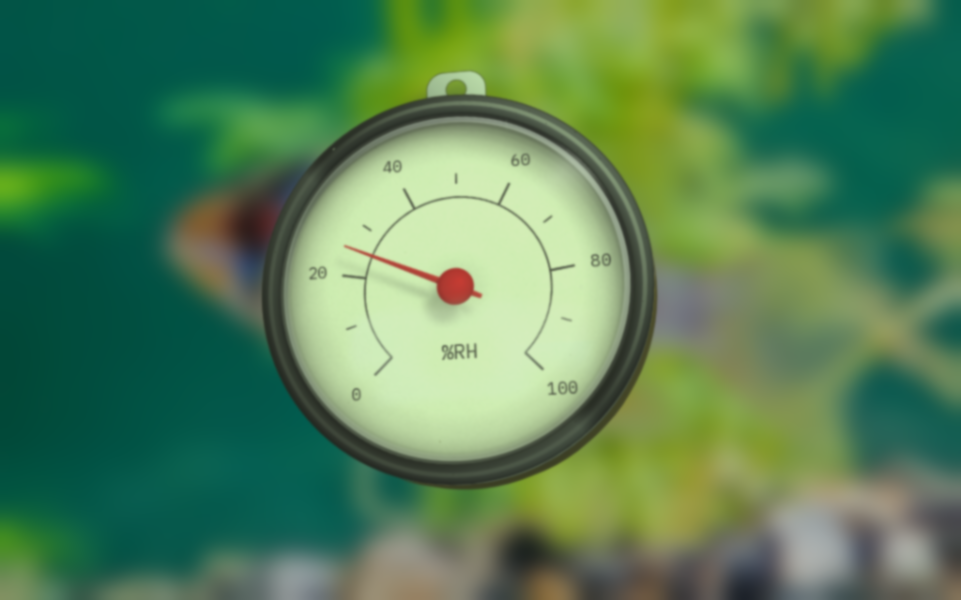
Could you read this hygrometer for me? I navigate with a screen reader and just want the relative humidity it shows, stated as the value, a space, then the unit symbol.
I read 25 %
